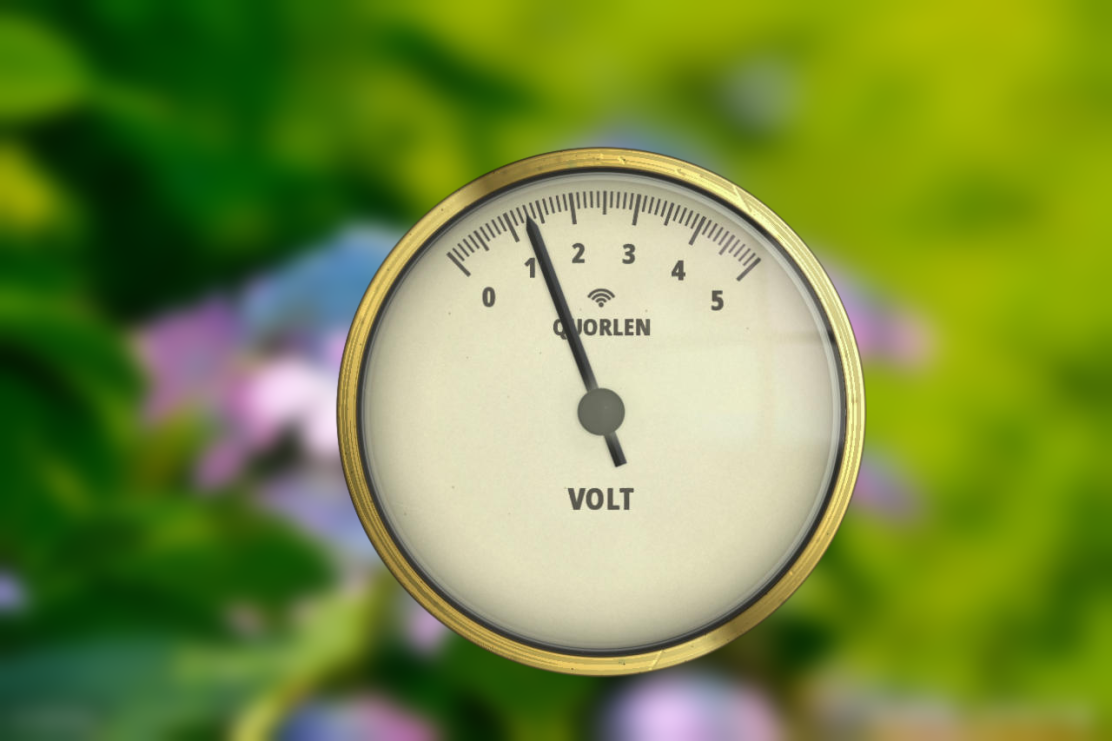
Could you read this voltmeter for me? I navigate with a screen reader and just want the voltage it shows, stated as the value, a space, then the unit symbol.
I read 1.3 V
